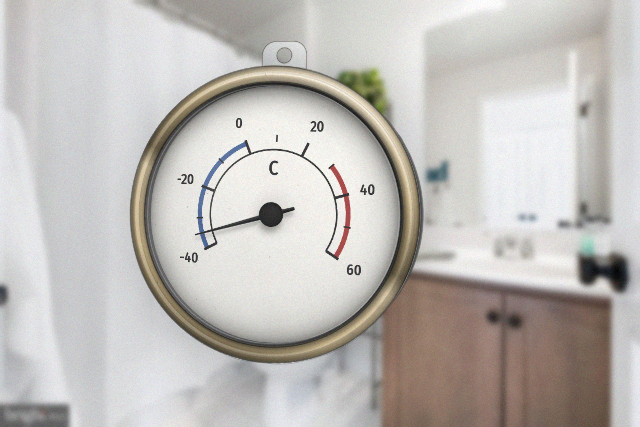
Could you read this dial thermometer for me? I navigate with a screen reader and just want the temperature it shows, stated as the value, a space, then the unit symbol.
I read -35 °C
